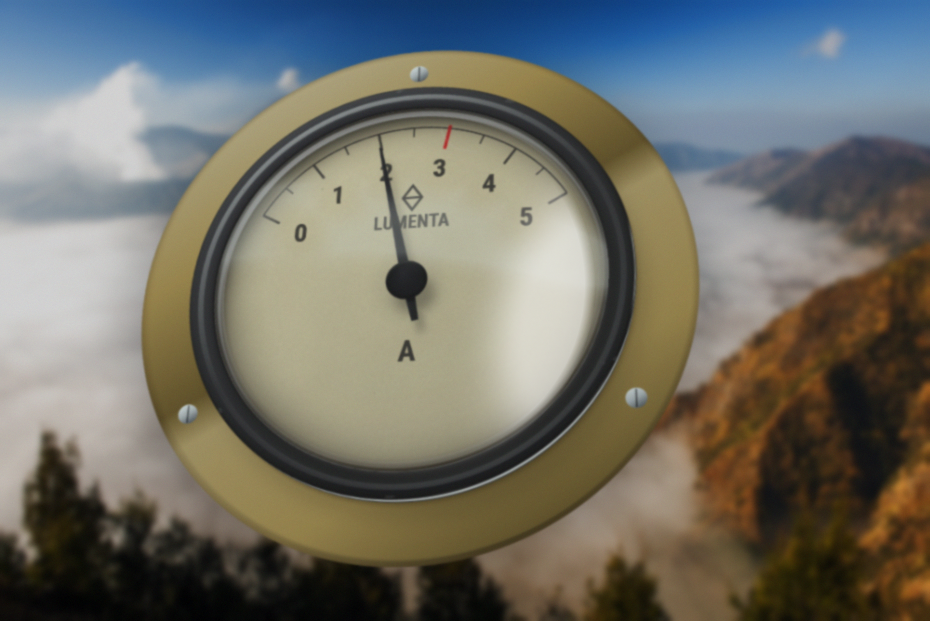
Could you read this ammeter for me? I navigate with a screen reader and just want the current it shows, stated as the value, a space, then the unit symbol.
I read 2 A
